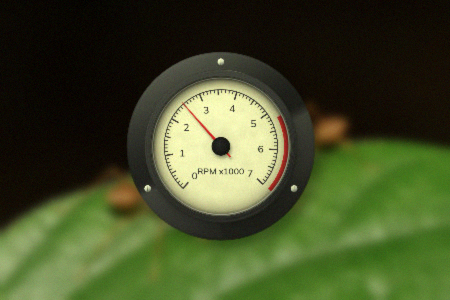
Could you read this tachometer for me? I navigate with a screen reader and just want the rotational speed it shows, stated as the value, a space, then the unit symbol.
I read 2500 rpm
